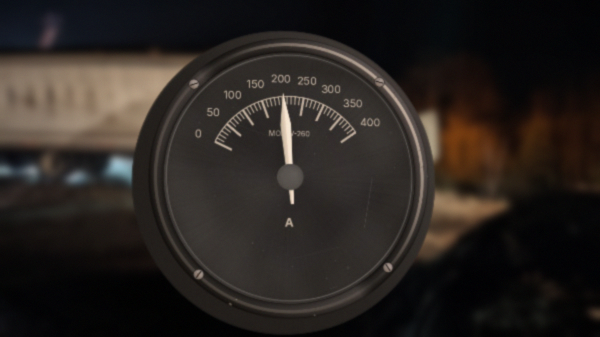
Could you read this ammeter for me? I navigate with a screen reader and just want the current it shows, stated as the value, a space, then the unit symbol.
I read 200 A
